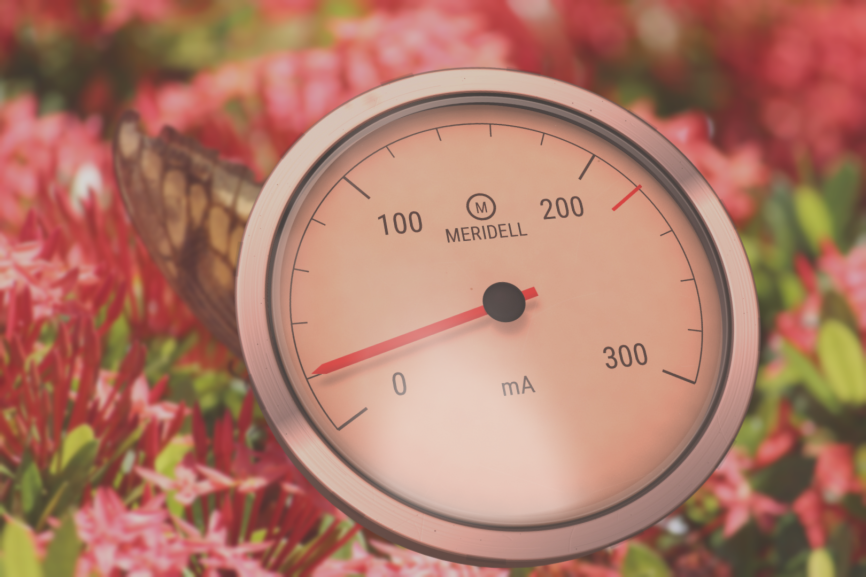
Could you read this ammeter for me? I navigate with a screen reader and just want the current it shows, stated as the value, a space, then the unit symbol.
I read 20 mA
